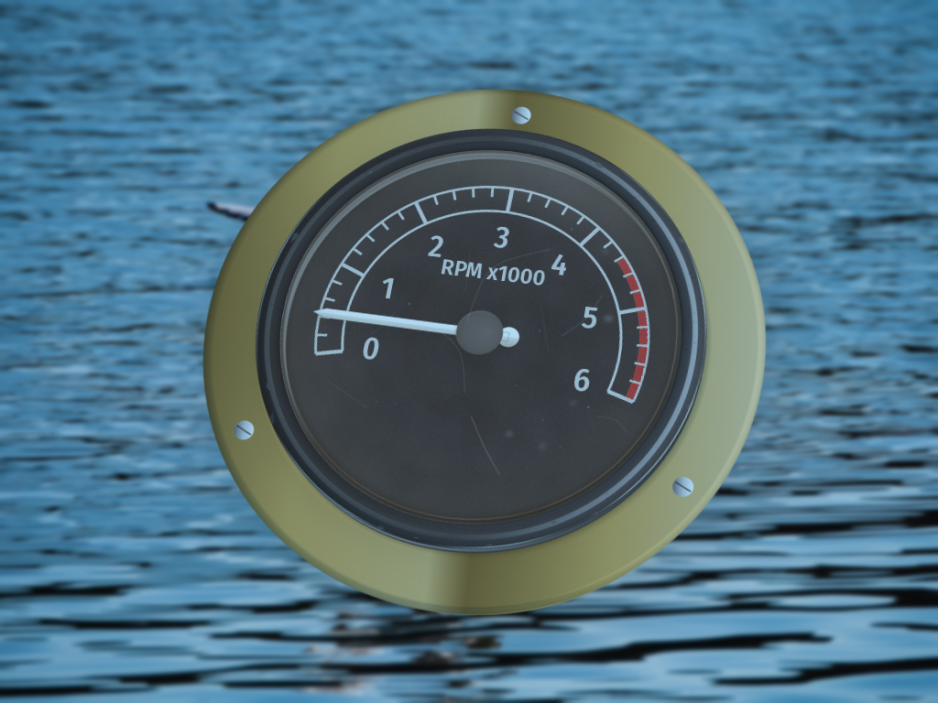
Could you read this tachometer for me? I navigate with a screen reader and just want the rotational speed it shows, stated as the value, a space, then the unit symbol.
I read 400 rpm
